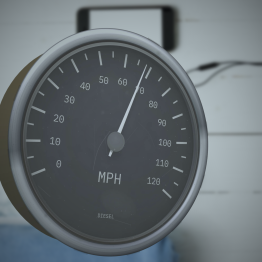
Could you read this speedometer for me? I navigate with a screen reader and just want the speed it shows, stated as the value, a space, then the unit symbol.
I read 67.5 mph
